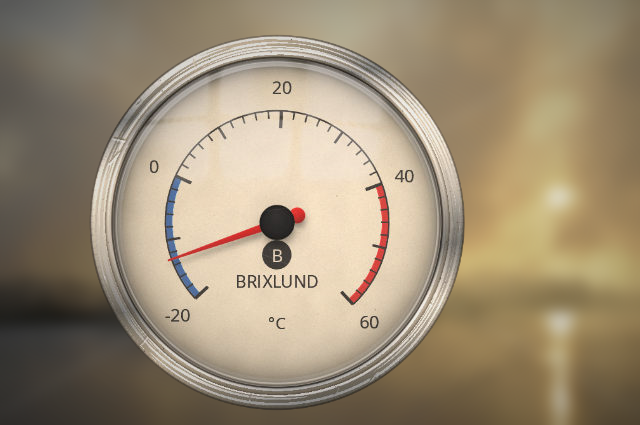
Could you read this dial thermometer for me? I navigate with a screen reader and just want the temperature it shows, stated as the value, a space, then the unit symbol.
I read -13 °C
